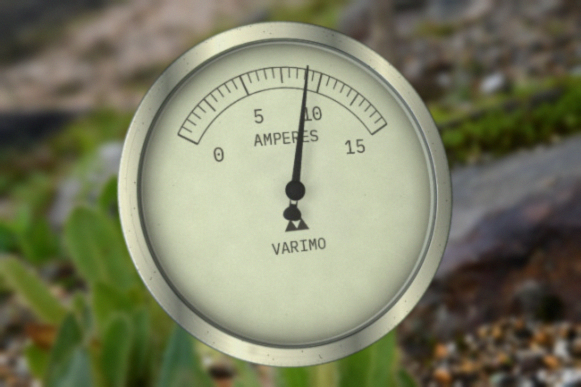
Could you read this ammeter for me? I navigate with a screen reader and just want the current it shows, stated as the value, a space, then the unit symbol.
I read 9 A
